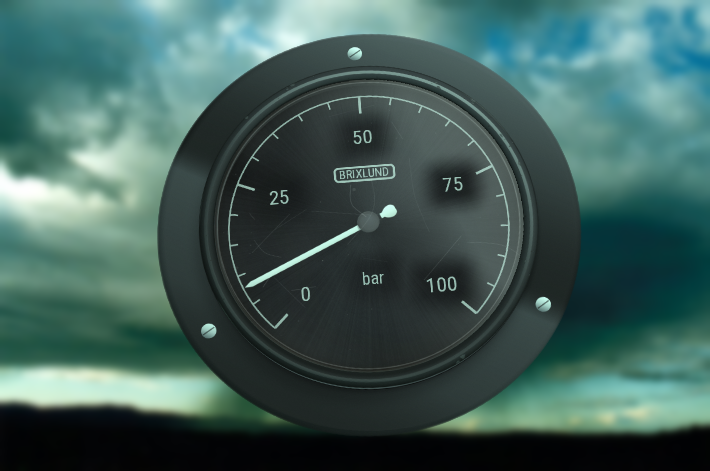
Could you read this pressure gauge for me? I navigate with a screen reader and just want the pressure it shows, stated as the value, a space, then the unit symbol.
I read 7.5 bar
